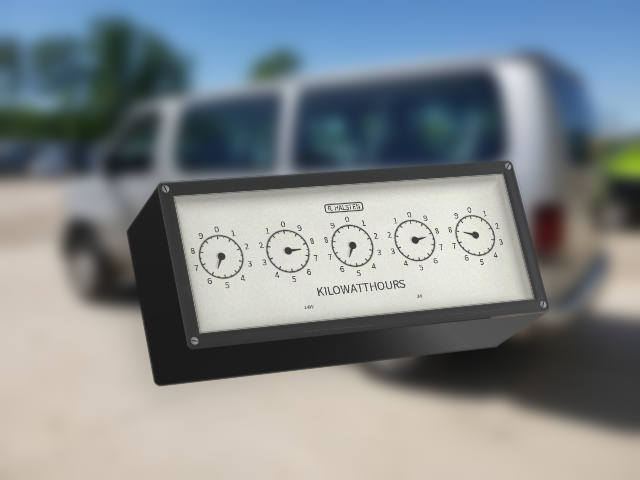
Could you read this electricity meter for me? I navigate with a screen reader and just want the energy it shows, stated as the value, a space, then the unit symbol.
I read 57578 kWh
